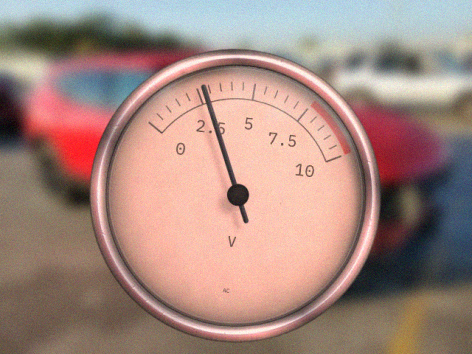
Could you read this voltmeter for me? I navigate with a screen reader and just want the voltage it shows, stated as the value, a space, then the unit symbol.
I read 2.75 V
